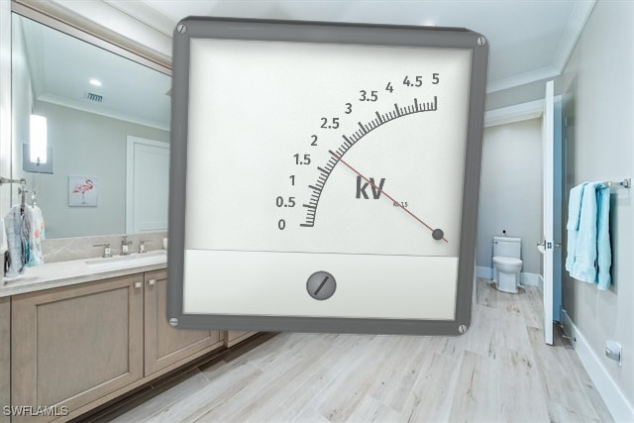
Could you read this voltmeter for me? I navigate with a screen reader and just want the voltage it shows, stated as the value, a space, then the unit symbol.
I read 2 kV
